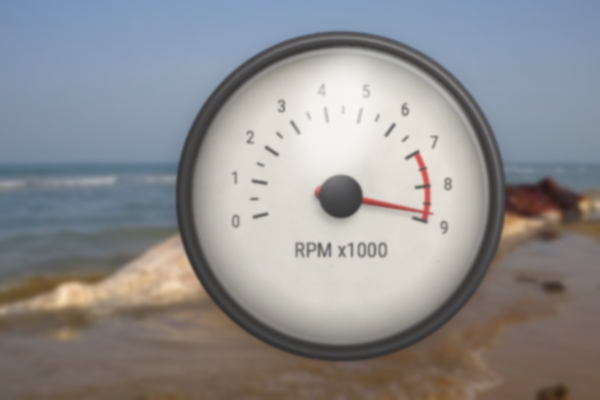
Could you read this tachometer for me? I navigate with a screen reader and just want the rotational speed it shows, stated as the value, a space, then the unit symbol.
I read 8750 rpm
